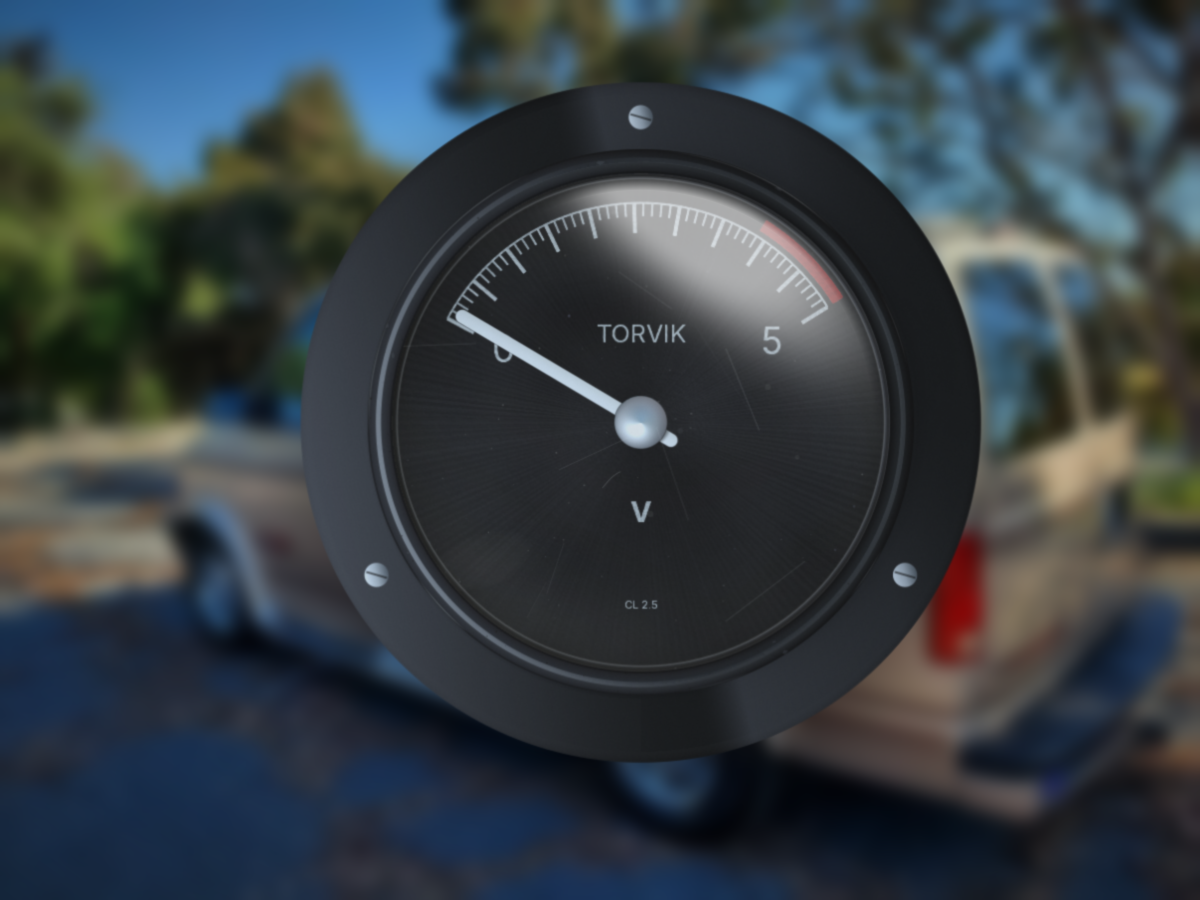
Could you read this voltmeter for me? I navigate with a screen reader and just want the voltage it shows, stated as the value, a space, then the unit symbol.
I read 0.1 V
